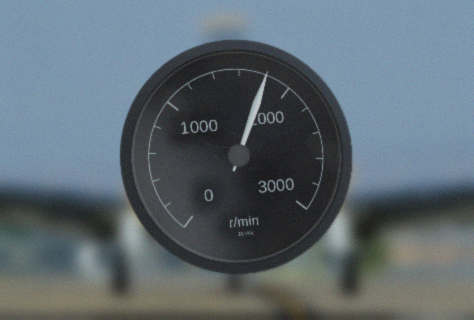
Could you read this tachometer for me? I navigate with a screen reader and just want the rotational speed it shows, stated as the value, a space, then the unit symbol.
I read 1800 rpm
